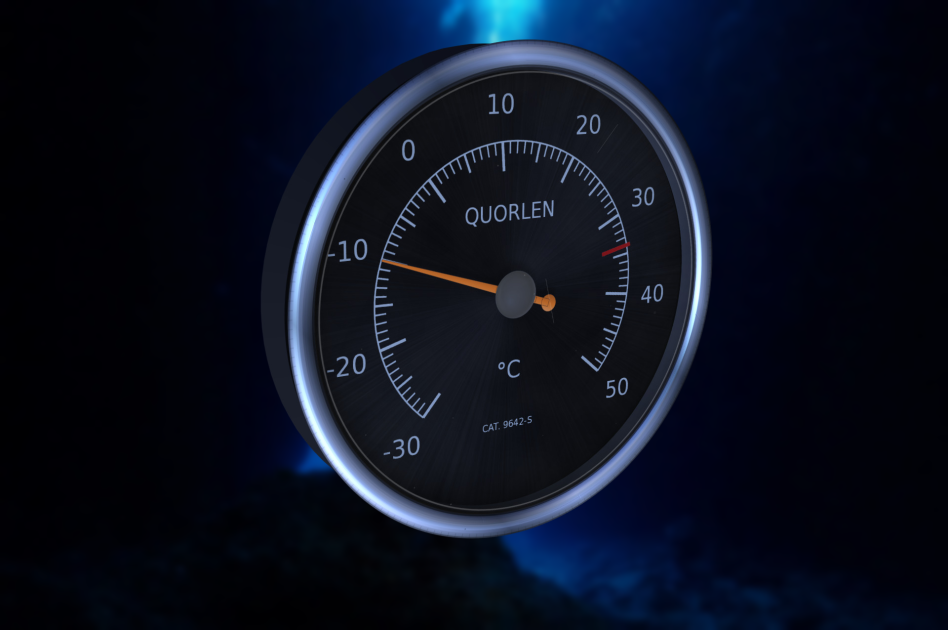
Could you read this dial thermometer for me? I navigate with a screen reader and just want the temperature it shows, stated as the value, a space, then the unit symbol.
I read -10 °C
